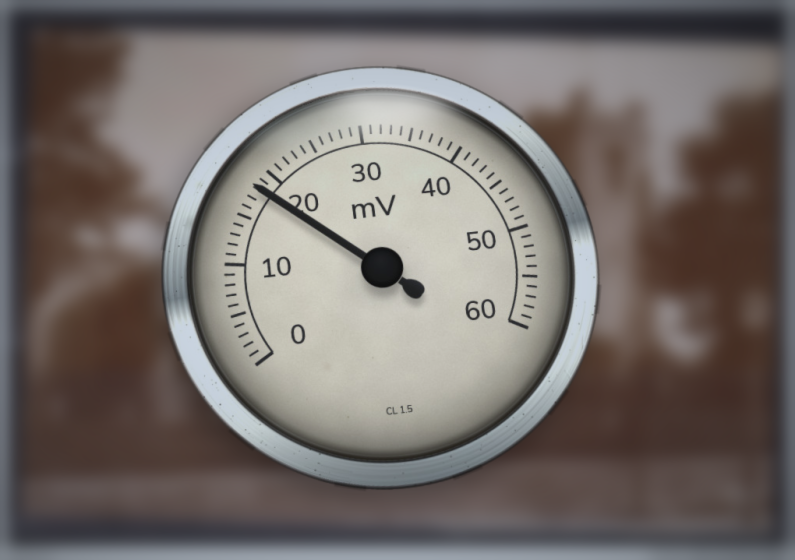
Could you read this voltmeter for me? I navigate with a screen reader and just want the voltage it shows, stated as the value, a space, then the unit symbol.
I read 18 mV
